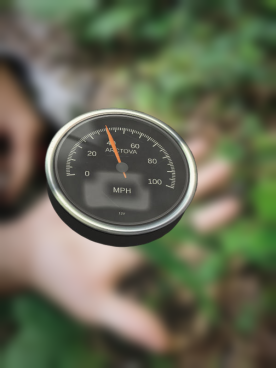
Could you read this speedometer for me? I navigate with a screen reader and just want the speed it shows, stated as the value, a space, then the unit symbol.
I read 40 mph
